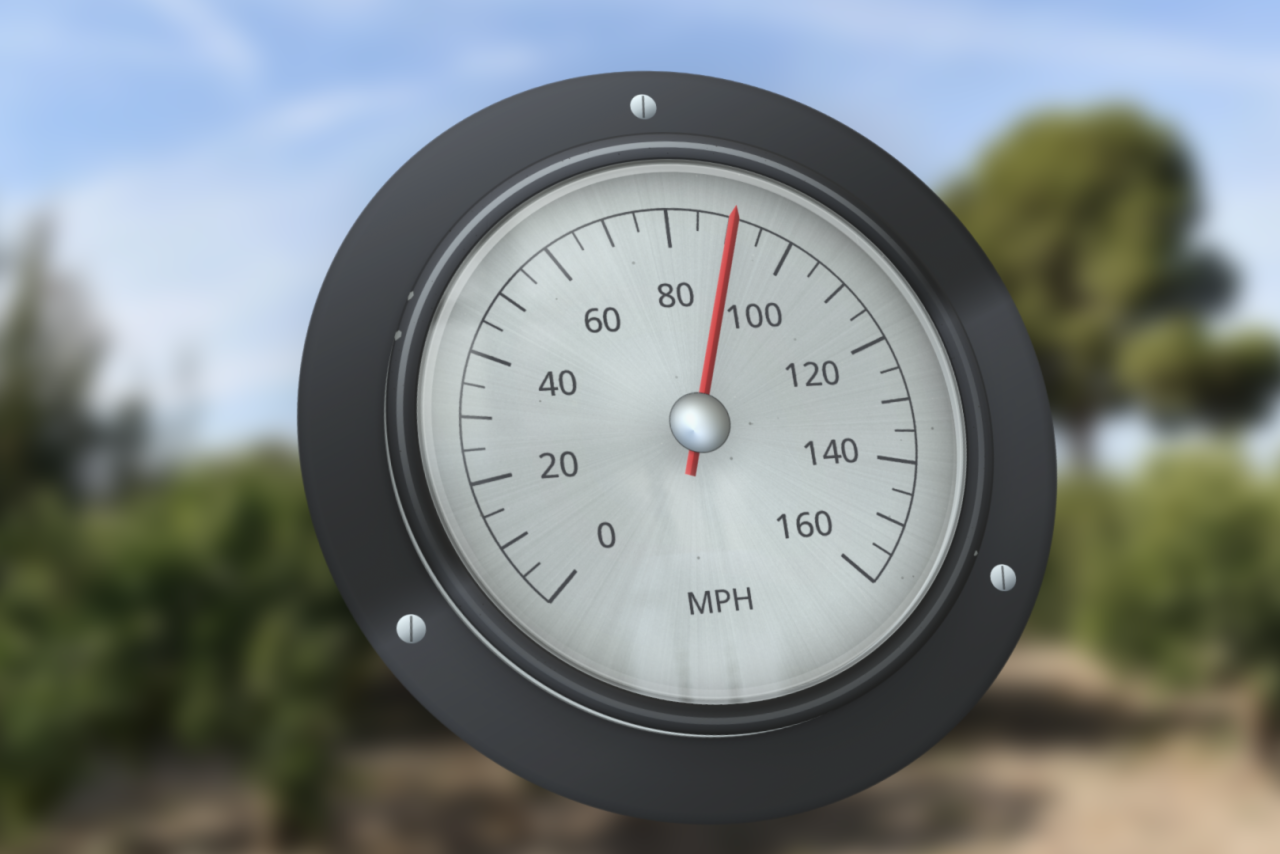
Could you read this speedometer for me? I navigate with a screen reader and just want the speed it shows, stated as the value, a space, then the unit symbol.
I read 90 mph
